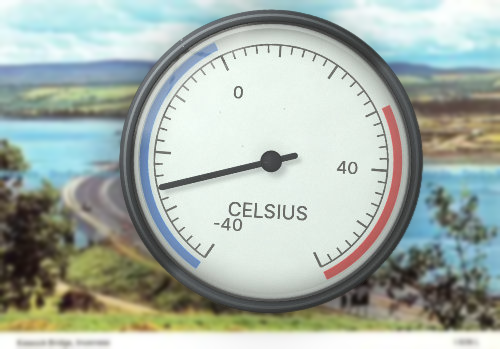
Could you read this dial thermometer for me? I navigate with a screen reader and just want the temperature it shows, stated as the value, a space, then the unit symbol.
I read -26 °C
